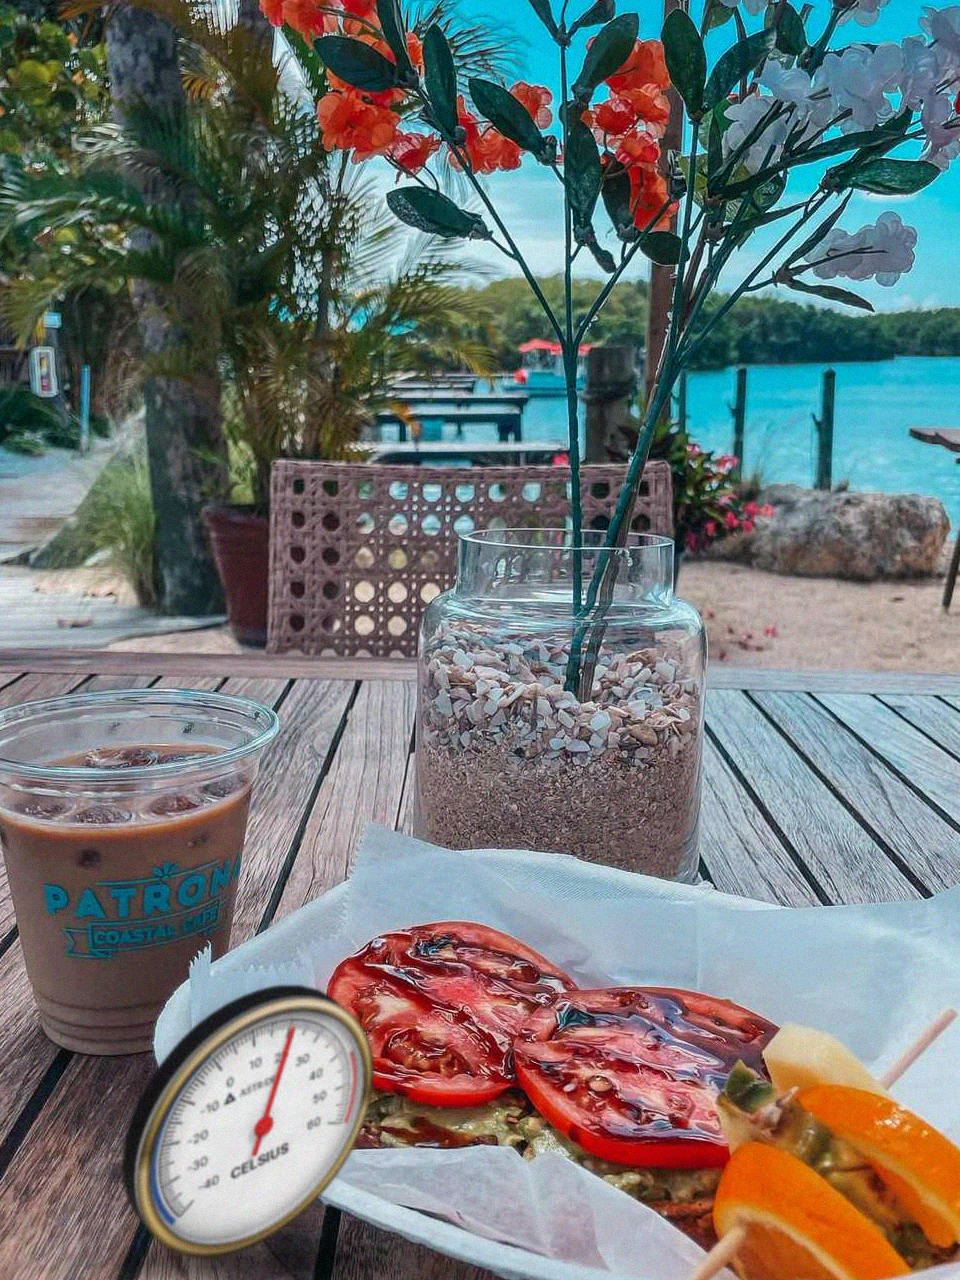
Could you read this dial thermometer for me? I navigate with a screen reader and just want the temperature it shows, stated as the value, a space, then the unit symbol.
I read 20 °C
